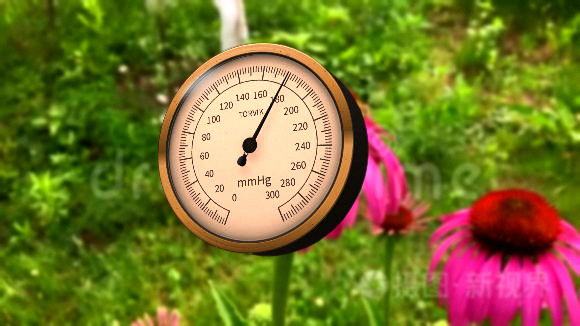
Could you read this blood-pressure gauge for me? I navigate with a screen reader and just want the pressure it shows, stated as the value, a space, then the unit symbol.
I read 180 mmHg
